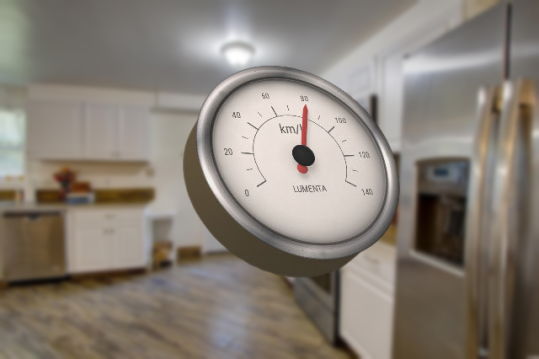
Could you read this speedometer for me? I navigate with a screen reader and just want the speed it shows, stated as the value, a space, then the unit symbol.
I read 80 km/h
